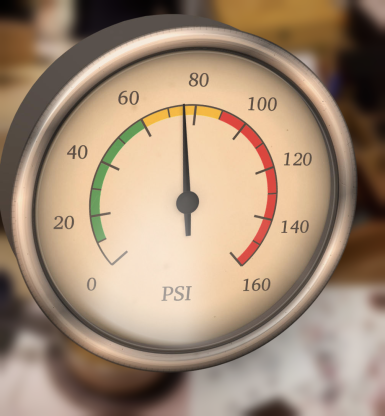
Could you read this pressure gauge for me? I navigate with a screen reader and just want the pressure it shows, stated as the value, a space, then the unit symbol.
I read 75 psi
